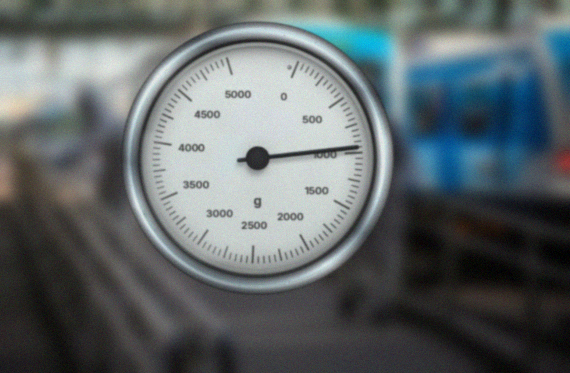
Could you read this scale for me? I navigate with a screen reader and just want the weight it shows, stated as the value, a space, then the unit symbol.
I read 950 g
